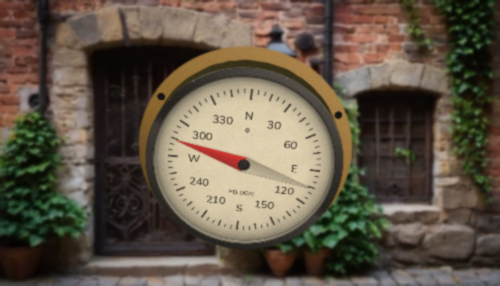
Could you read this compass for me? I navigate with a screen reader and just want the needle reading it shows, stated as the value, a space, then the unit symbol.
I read 285 °
